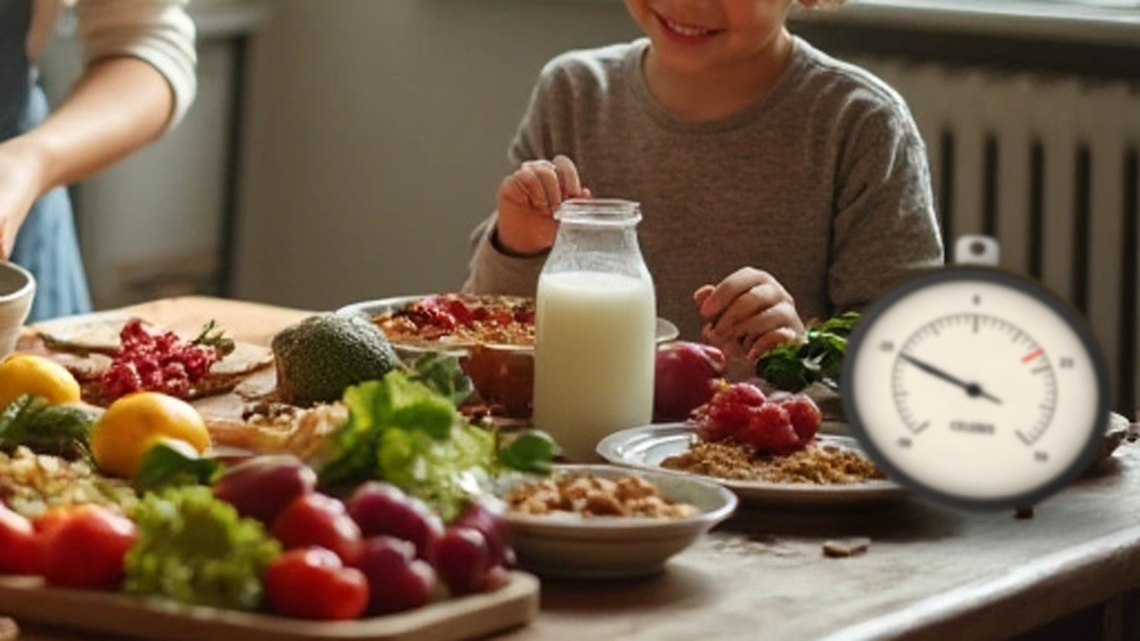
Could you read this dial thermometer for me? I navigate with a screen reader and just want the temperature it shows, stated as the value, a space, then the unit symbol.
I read -25 °C
